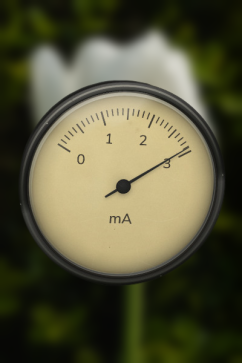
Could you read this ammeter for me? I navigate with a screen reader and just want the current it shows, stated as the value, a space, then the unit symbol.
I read 2.9 mA
